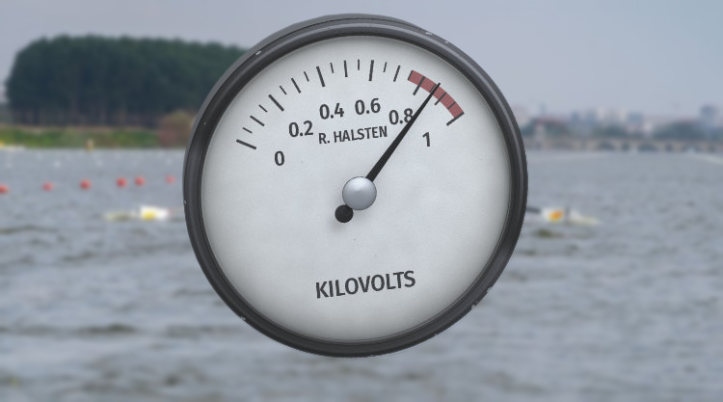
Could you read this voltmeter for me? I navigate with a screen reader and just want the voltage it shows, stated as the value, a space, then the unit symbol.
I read 0.85 kV
